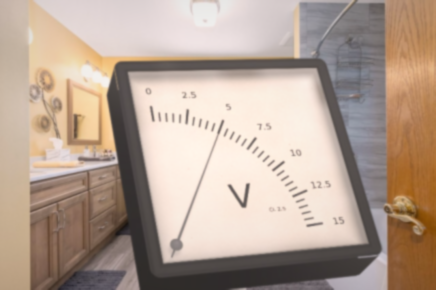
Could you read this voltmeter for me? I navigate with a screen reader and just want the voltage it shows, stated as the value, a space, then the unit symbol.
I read 5 V
